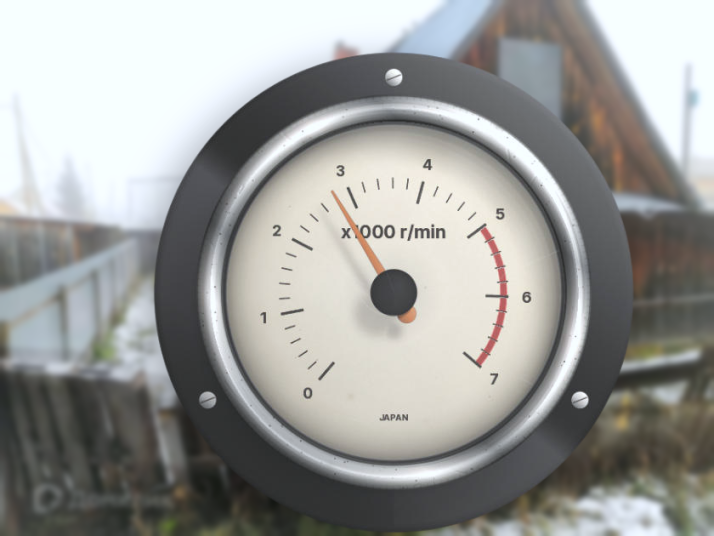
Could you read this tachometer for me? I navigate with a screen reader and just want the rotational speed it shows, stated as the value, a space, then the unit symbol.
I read 2800 rpm
